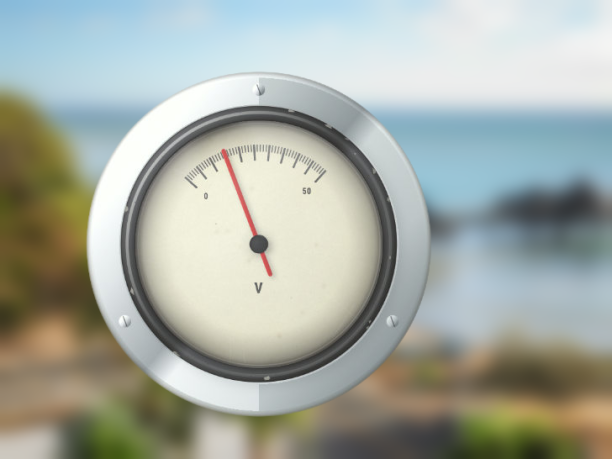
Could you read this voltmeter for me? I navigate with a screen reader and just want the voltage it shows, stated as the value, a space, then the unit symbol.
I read 15 V
